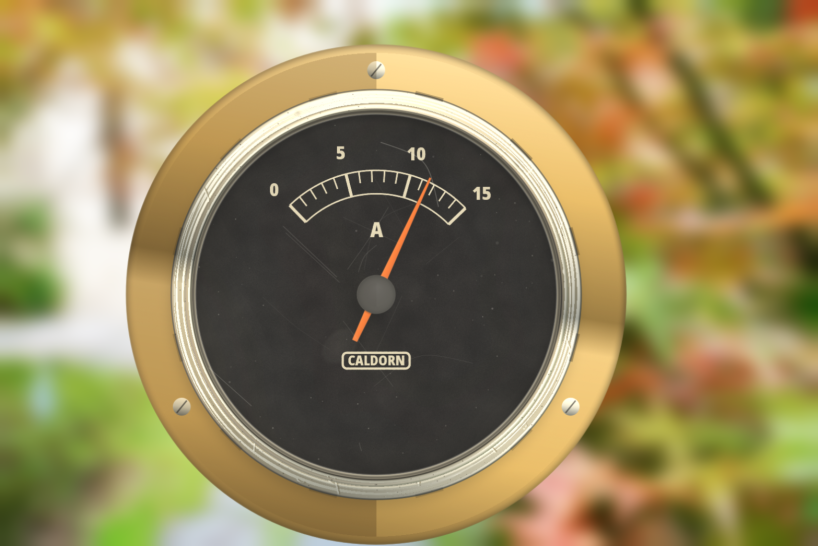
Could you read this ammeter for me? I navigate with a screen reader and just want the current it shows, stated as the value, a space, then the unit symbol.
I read 11.5 A
